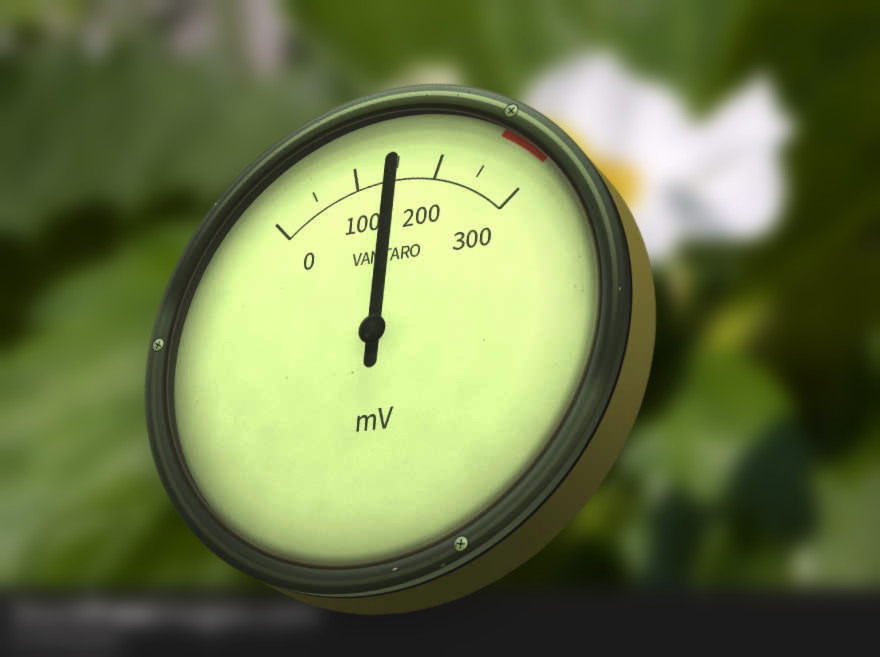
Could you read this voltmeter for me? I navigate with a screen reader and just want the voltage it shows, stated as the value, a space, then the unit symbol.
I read 150 mV
